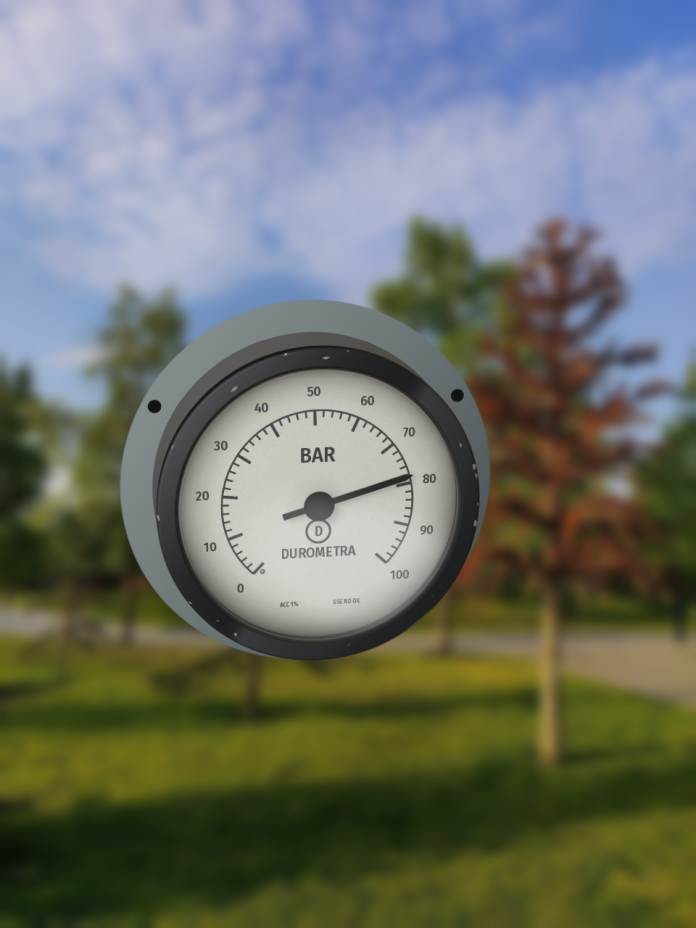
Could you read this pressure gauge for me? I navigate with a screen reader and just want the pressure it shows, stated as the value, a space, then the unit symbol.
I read 78 bar
